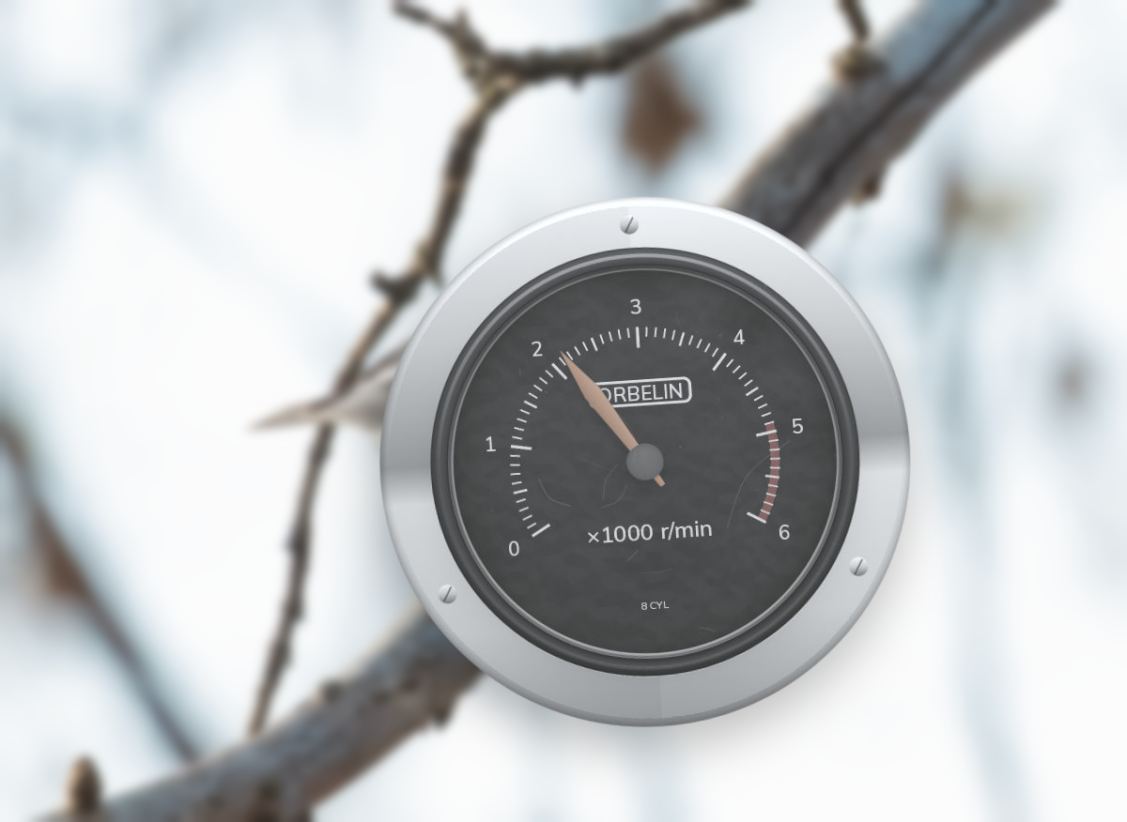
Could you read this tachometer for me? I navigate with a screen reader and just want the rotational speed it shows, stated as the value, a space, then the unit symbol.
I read 2150 rpm
